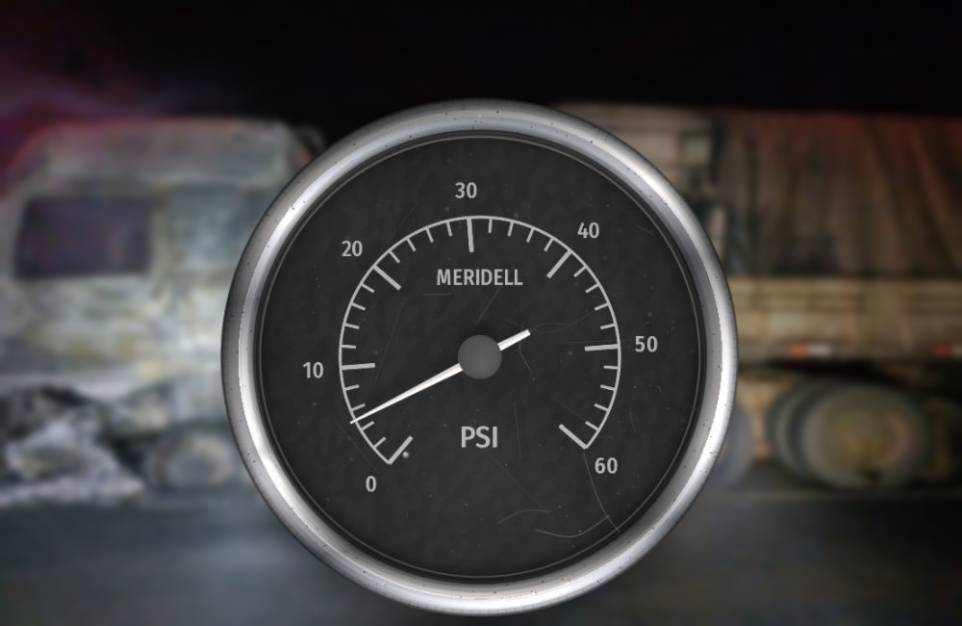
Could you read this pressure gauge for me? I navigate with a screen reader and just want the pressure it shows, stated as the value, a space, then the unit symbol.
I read 5 psi
